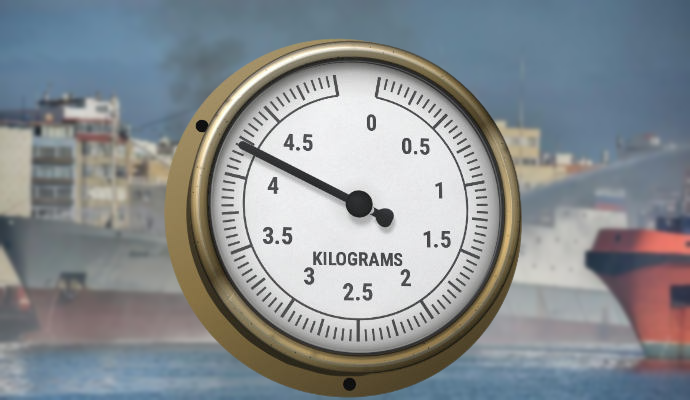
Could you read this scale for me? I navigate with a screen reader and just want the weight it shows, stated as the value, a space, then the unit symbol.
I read 4.2 kg
